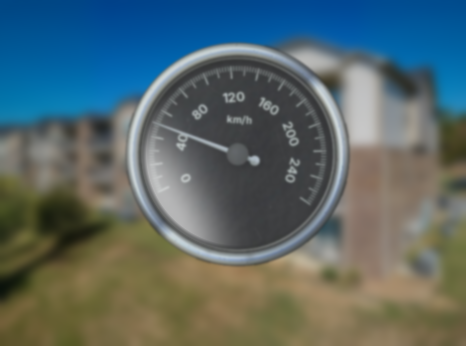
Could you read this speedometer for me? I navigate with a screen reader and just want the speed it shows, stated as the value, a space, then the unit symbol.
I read 50 km/h
